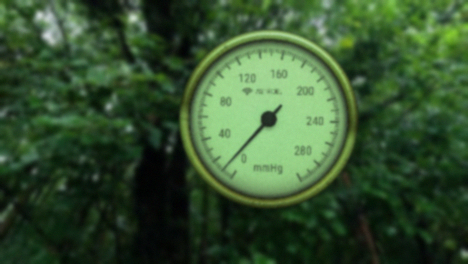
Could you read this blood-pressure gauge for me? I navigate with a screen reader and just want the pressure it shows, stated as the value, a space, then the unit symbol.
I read 10 mmHg
